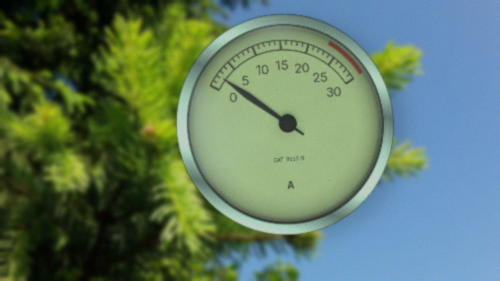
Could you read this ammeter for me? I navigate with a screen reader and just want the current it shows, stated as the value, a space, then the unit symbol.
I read 2 A
